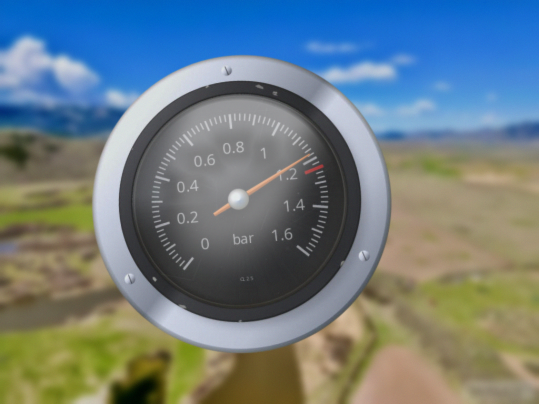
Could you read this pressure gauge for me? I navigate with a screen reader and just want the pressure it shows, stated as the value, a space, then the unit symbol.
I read 1.18 bar
